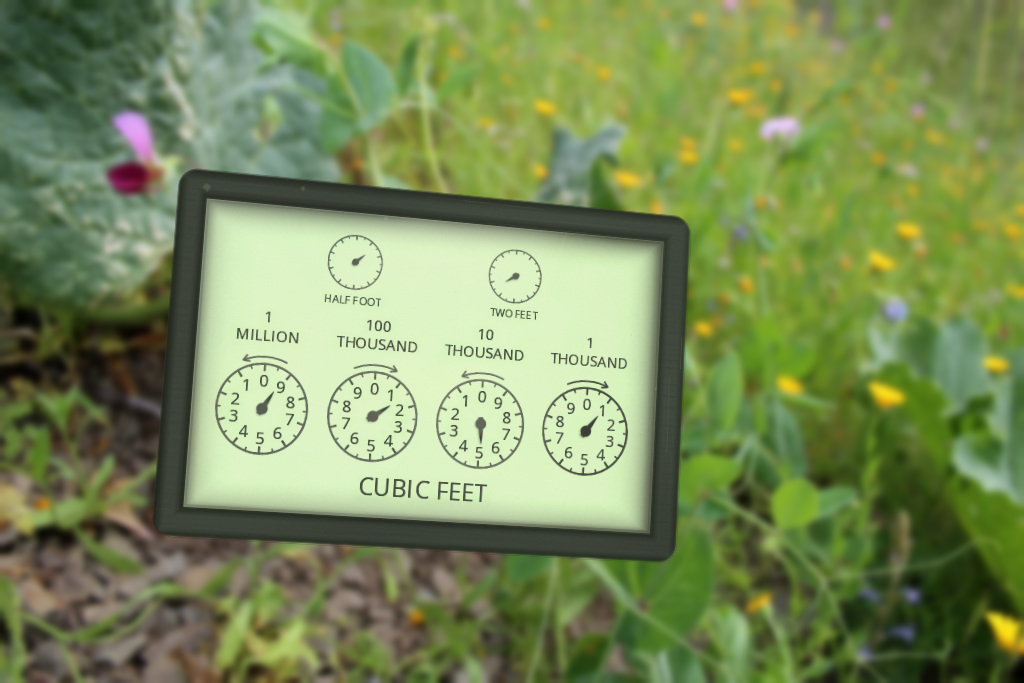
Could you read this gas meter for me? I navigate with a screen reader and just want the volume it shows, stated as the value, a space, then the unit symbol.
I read 915100 ft³
